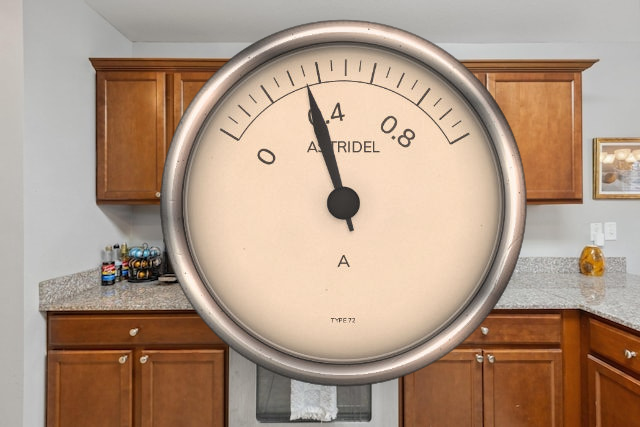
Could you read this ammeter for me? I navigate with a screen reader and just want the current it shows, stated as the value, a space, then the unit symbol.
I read 0.35 A
